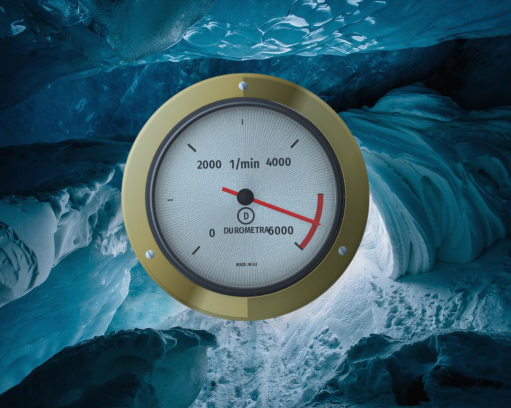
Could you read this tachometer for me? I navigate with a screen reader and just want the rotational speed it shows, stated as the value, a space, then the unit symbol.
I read 5500 rpm
